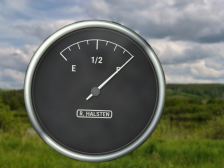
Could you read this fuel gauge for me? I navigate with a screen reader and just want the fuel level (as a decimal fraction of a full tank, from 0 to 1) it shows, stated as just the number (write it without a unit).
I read 1
